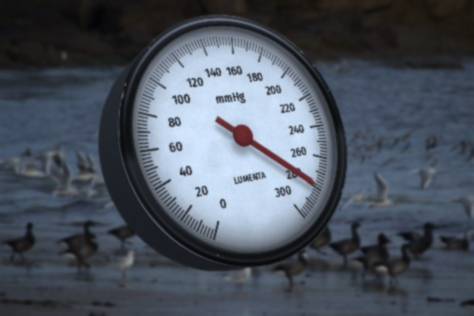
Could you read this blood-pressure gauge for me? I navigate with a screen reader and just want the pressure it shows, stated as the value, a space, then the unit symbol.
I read 280 mmHg
